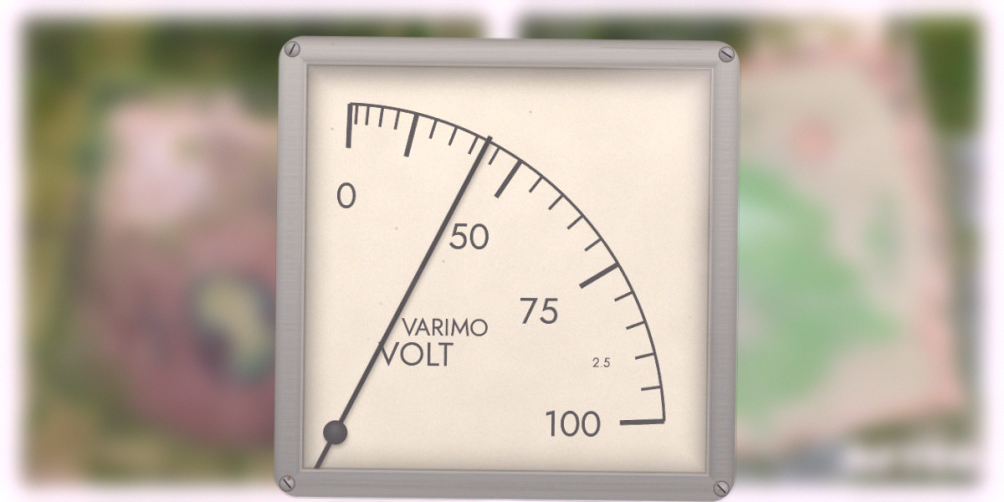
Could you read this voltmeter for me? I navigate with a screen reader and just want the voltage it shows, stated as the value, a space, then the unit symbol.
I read 42.5 V
